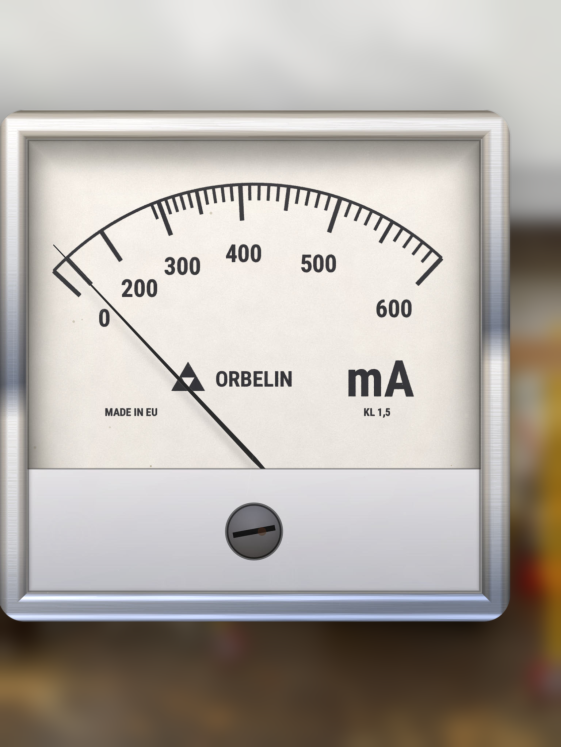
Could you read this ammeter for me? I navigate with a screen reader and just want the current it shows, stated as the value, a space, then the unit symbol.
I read 100 mA
